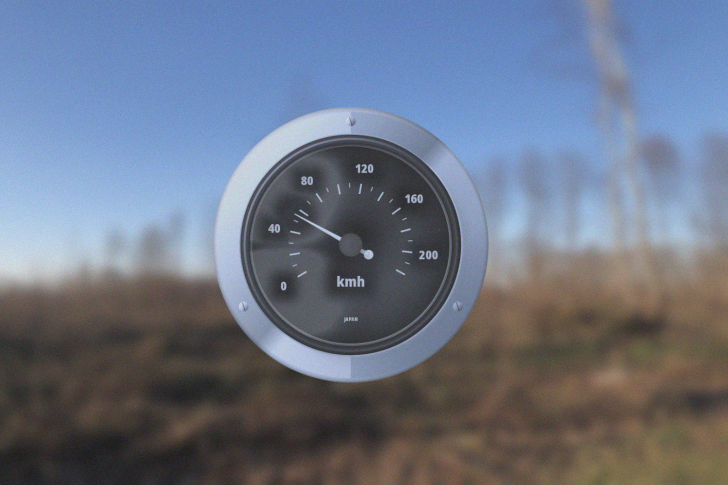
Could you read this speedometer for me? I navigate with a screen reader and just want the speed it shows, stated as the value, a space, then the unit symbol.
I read 55 km/h
